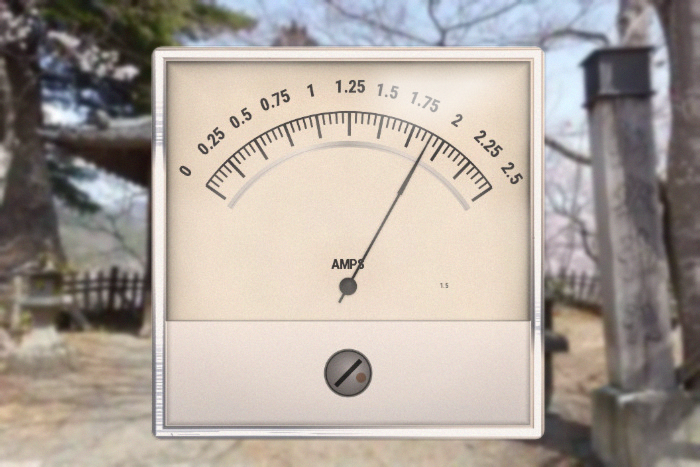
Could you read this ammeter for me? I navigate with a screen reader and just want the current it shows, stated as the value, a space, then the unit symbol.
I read 1.9 A
